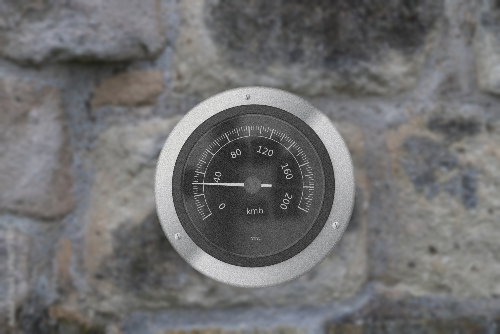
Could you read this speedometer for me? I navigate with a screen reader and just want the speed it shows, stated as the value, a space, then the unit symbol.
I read 30 km/h
